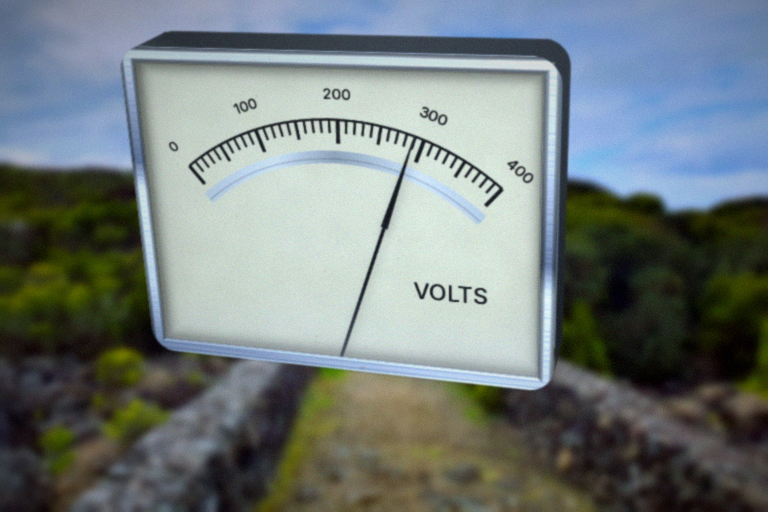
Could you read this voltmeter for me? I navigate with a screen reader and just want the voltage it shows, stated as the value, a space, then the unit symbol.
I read 290 V
